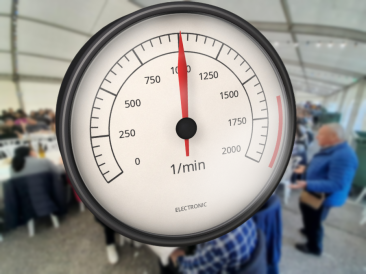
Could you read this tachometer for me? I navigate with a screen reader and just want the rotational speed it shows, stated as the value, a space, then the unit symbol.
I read 1000 rpm
